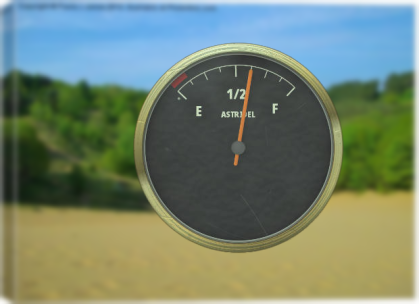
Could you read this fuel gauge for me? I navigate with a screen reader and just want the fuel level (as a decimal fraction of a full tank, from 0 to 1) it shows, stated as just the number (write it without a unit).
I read 0.625
